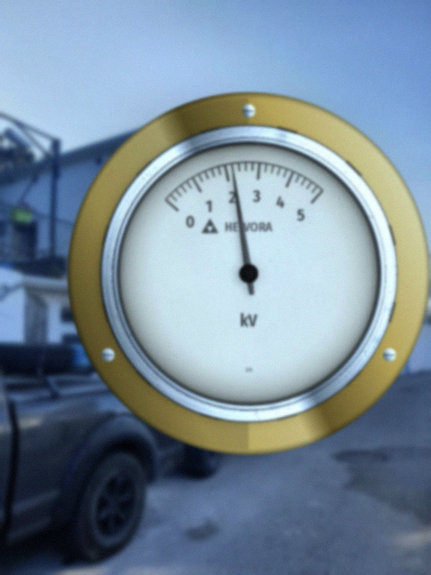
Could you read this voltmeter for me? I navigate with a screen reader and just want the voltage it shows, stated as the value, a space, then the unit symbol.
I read 2.2 kV
